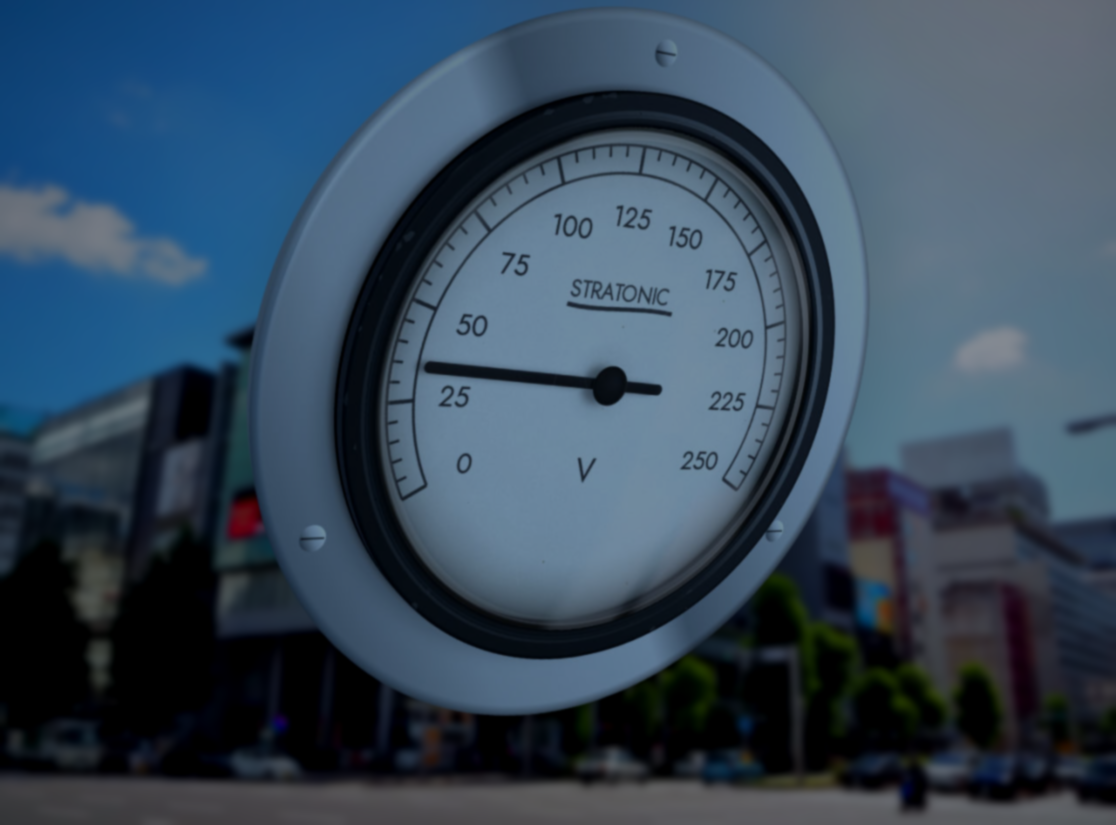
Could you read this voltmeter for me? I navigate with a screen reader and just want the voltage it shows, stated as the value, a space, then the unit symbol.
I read 35 V
